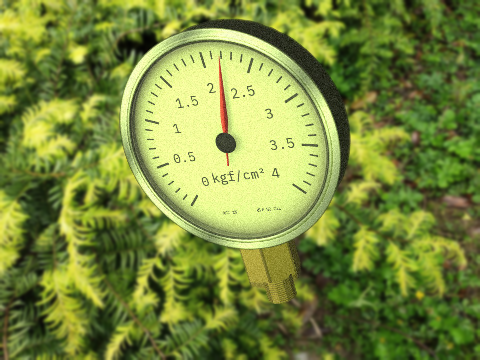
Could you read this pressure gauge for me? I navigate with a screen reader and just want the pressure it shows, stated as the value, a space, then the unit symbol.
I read 2.2 kg/cm²
